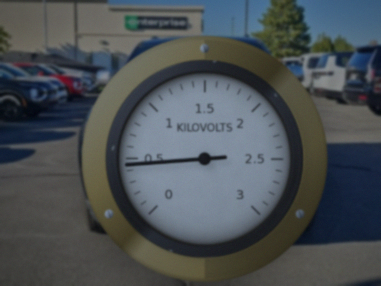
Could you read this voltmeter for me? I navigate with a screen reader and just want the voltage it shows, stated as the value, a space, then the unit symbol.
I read 0.45 kV
